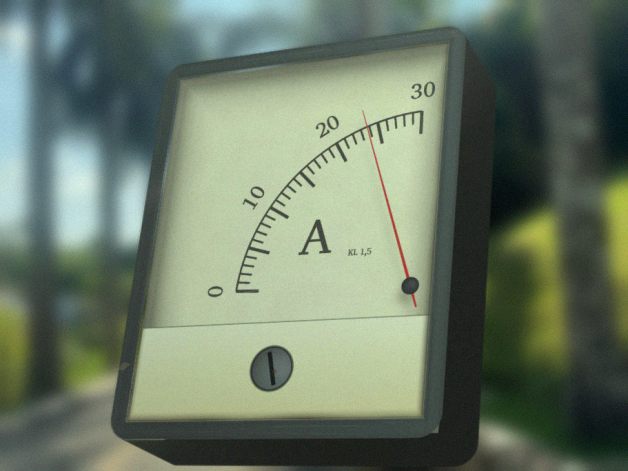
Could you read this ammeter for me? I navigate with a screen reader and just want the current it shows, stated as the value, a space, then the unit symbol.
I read 24 A
